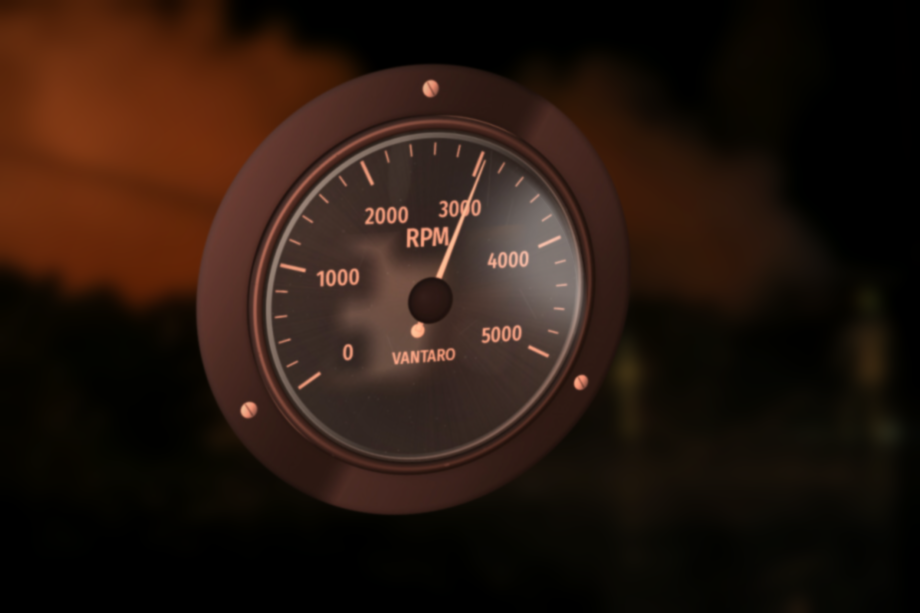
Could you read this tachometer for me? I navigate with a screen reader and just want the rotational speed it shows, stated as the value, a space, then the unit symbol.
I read 3000 rpm
